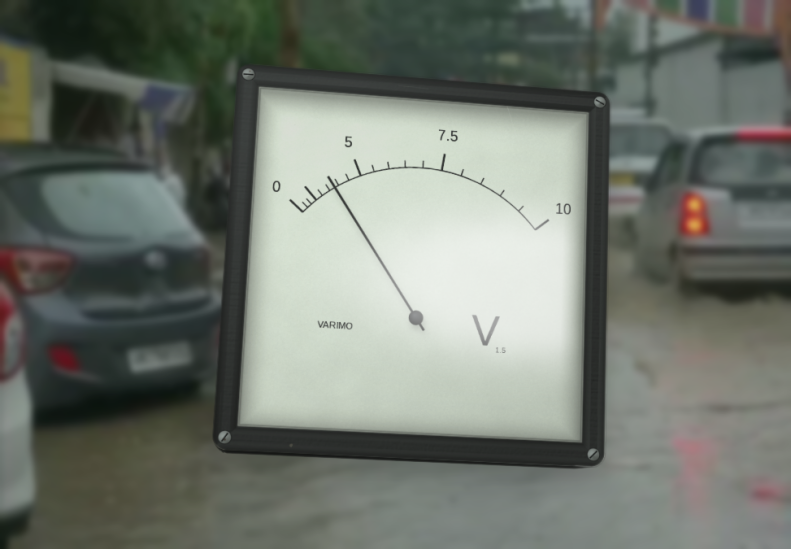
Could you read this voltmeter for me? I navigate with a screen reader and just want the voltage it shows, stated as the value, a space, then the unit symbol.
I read 3.75 V
